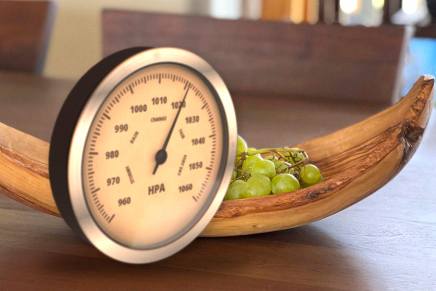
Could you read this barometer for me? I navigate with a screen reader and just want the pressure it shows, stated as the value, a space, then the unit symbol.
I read 1020 hPa
